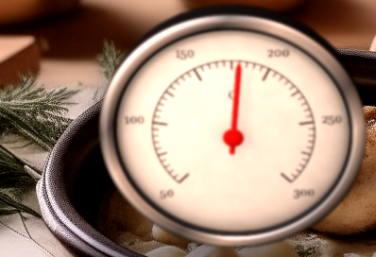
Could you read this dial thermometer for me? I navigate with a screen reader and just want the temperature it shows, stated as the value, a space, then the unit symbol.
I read 180 °C
